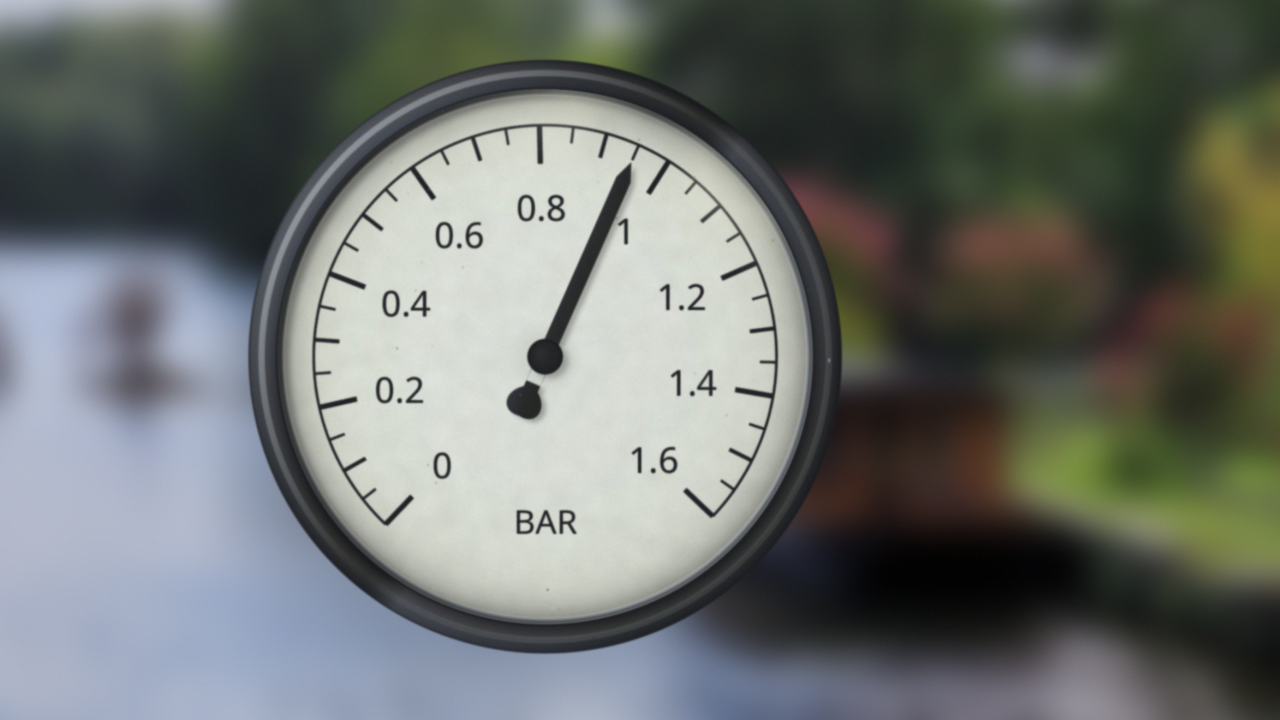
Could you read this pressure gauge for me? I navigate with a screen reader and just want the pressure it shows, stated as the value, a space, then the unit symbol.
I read 0.95 bar
